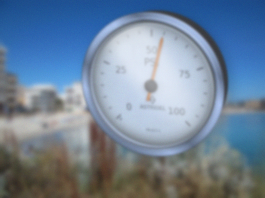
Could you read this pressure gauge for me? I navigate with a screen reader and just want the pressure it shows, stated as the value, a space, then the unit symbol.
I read 55 psi
